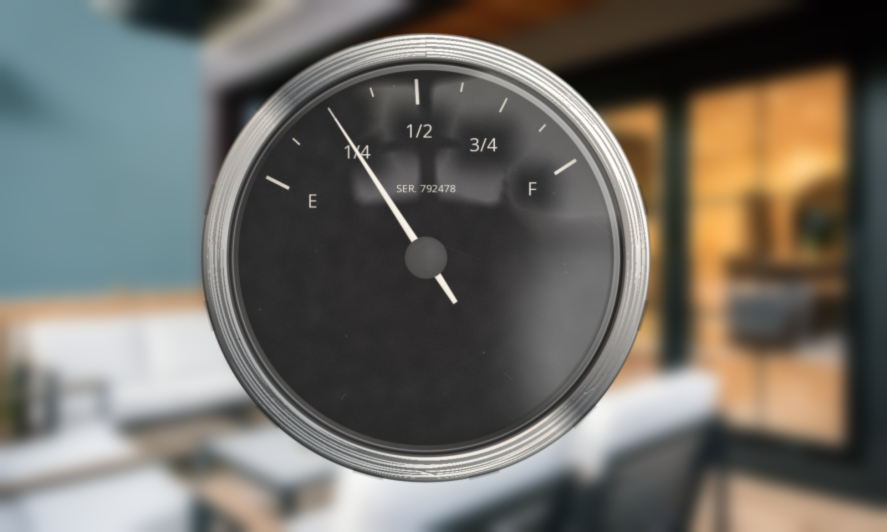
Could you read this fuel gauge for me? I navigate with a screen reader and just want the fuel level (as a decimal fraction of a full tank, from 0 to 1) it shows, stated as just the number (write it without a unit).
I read 0.25
